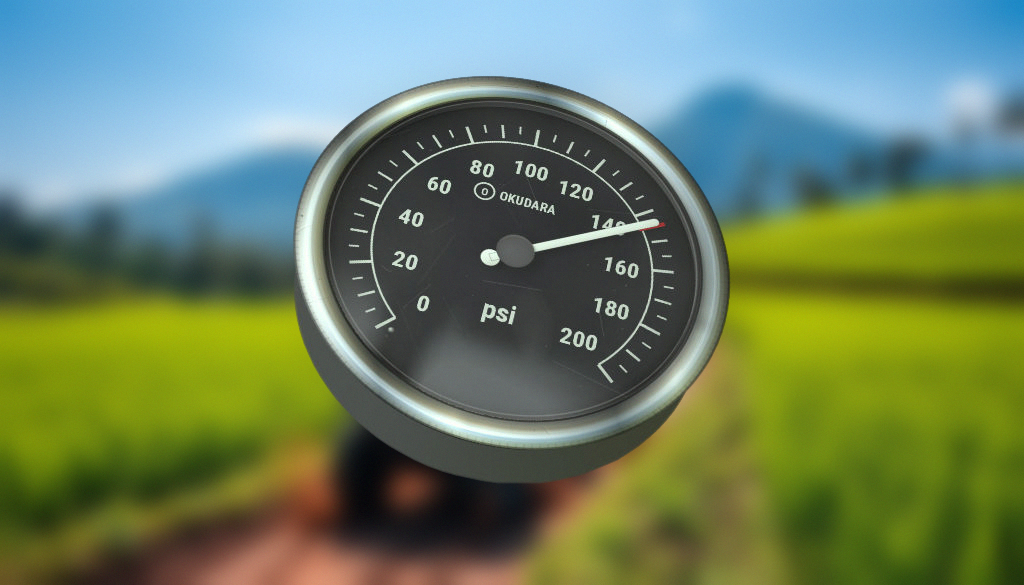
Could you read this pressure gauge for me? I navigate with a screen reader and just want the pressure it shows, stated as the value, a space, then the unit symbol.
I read 145 psi
